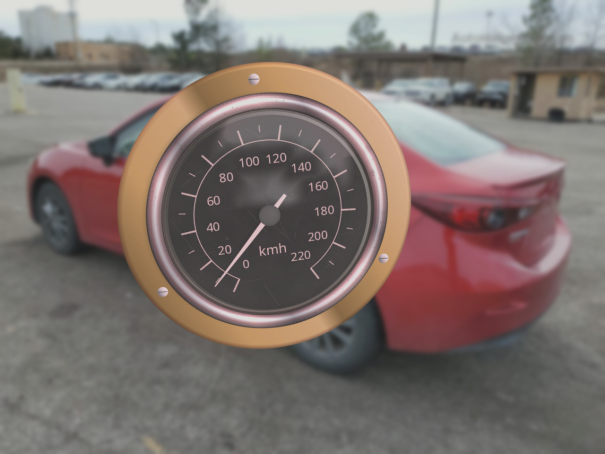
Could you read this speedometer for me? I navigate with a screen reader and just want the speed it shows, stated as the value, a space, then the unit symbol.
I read 10 km/h
